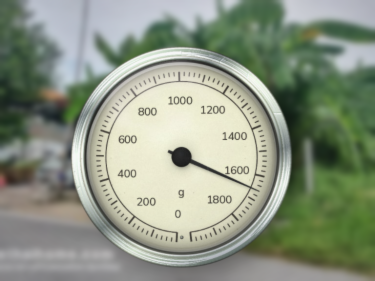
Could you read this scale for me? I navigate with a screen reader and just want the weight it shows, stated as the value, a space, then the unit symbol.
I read 1660 g
